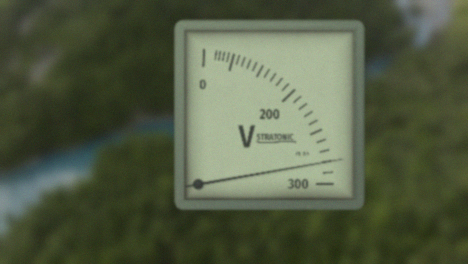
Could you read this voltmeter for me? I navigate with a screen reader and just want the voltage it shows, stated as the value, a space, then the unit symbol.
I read 280 V
